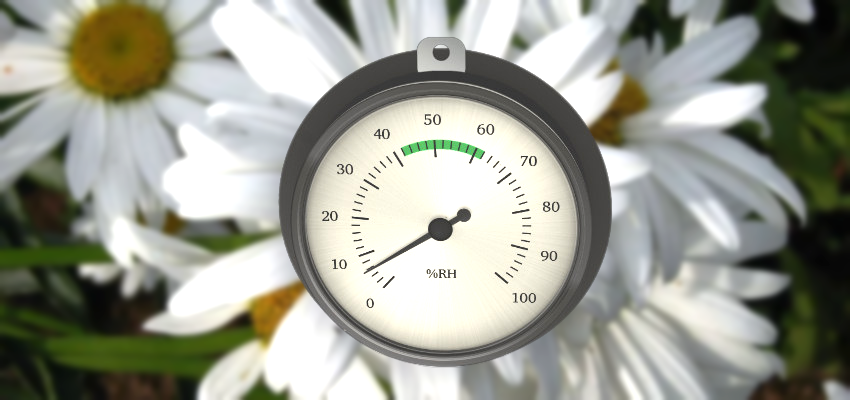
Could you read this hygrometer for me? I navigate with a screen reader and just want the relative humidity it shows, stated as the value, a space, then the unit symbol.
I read 6 %
